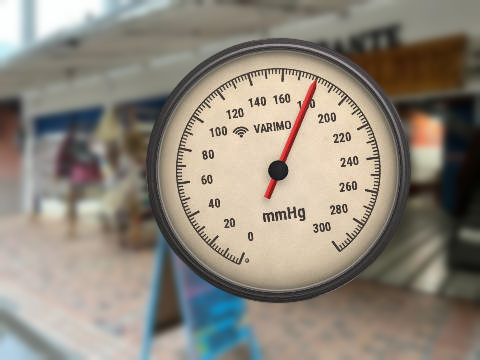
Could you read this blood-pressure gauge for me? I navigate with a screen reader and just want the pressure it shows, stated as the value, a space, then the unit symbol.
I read 180 mmHg
